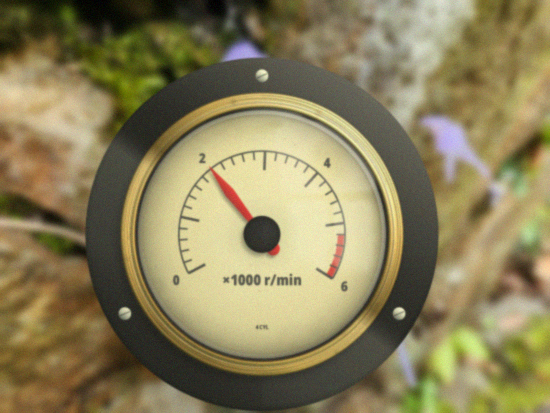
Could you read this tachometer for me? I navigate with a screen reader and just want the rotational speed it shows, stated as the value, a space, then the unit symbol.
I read 2000 rpm
